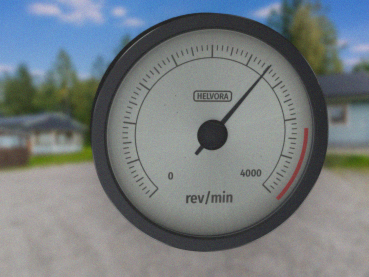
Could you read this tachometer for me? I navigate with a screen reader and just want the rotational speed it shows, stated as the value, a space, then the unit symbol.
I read 2600 rpm
